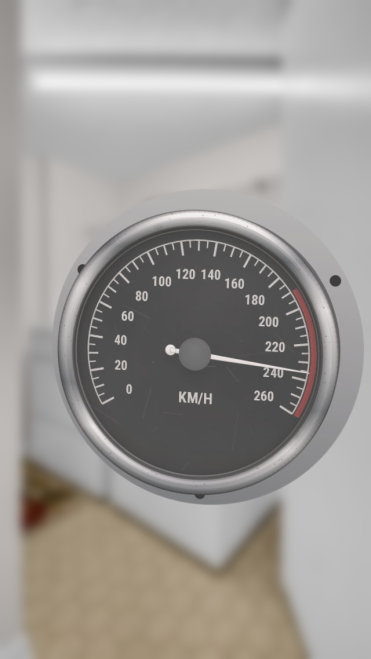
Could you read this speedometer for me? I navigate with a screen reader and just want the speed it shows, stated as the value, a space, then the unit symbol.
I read 235 km/h
